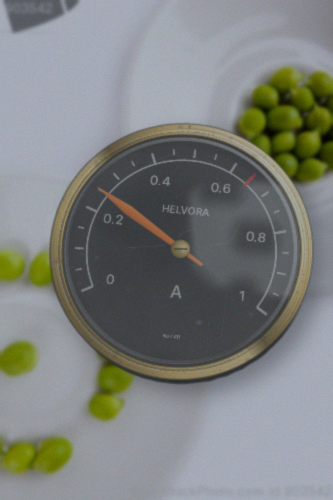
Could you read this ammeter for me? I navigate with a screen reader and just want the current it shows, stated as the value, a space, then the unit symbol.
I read 0.25 A
